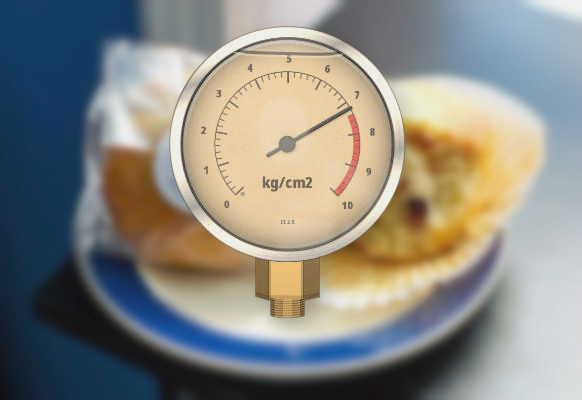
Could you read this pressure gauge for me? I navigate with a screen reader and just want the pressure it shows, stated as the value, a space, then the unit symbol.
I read 7.2 kg/cm²
